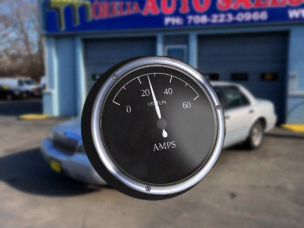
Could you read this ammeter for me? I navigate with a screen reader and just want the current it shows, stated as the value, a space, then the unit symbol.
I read 25 A
